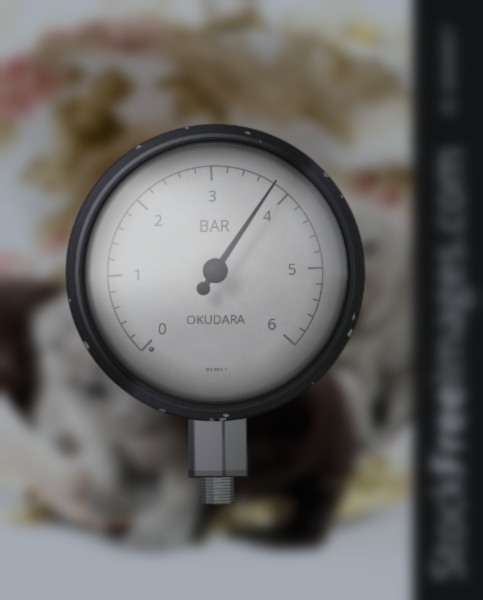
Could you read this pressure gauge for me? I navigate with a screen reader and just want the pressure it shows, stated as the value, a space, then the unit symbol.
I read 3.8 bar
